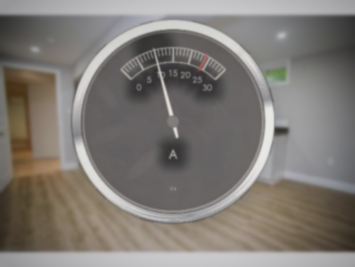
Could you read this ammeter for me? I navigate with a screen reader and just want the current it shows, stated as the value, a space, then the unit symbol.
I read 10 A
